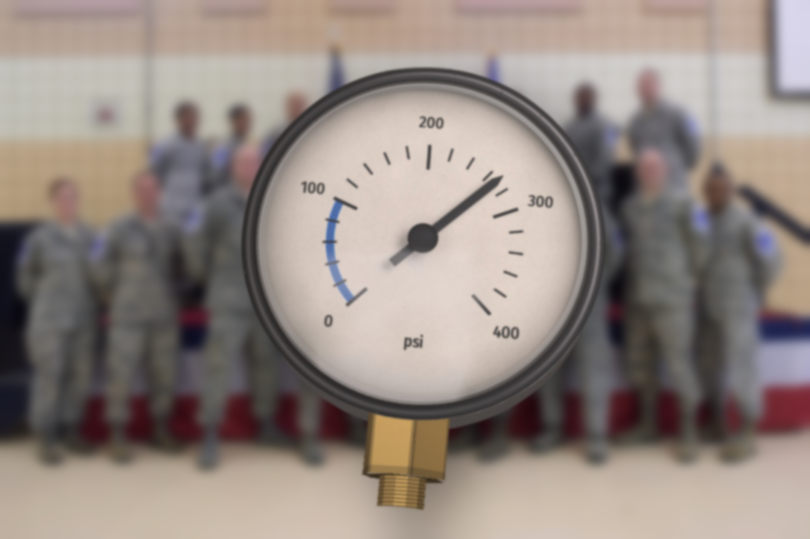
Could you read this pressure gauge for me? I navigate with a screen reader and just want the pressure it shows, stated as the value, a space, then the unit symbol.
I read 270 psi
